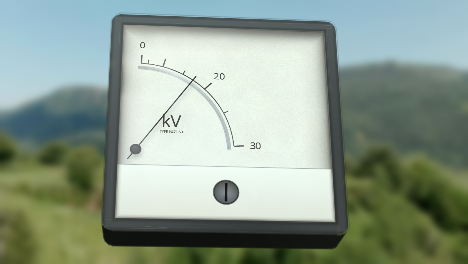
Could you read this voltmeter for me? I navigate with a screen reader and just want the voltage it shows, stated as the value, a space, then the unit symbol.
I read 17.5 kV
